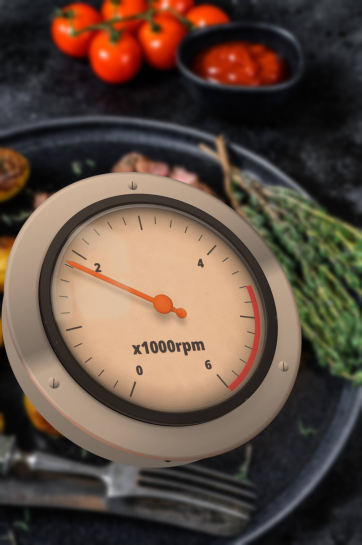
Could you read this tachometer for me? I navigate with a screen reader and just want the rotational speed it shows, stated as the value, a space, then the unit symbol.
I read 1800 rpm
